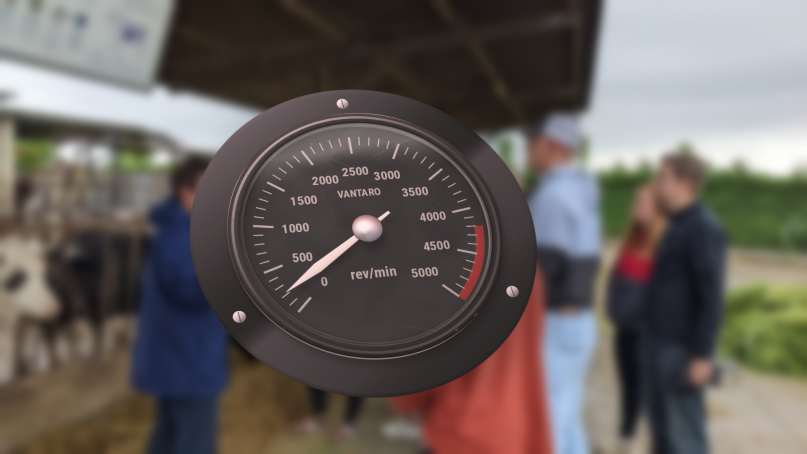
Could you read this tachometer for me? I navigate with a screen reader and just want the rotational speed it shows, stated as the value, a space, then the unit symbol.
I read 200 rpm
